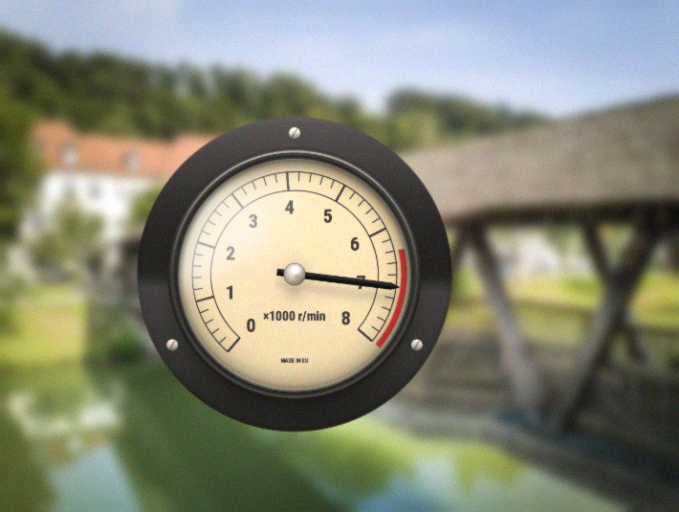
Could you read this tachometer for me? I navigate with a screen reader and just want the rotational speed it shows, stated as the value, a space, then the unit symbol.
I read 7000 rpm
